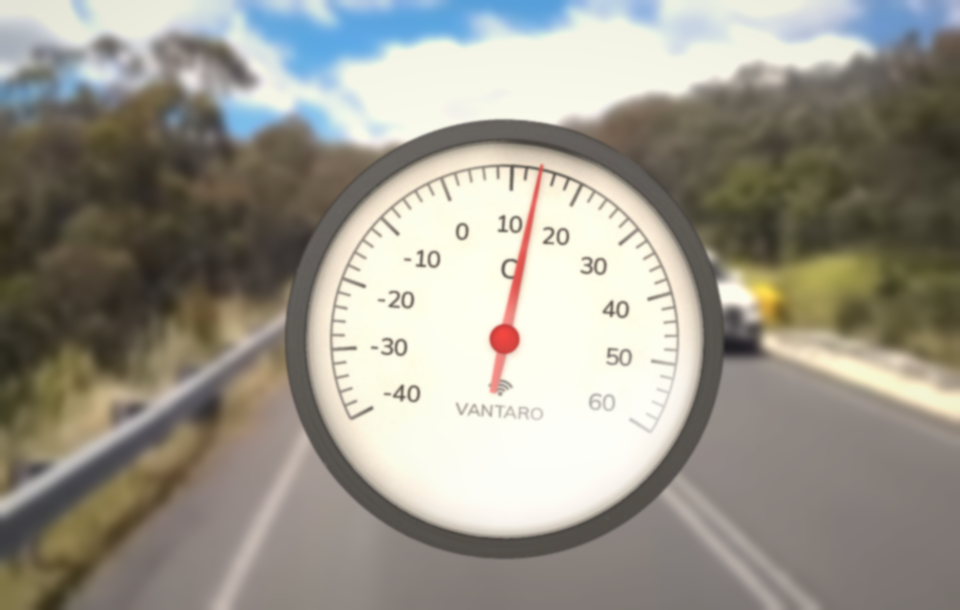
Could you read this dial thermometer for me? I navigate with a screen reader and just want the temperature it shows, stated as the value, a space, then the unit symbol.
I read 14 °C
